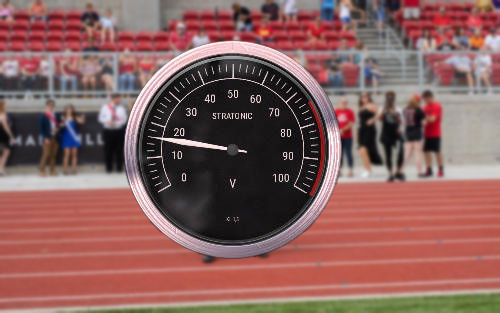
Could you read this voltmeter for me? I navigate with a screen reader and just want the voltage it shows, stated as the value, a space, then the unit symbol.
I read 16 V
